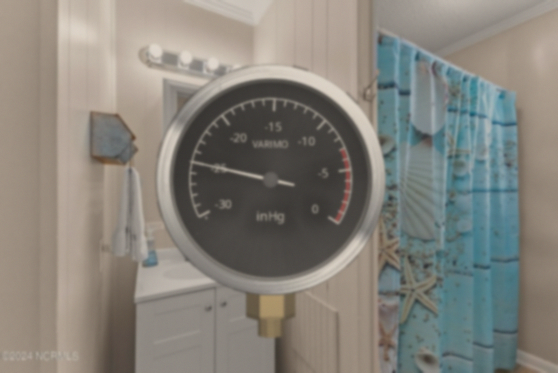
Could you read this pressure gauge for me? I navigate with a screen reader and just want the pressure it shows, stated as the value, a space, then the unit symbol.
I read -25 inHg
